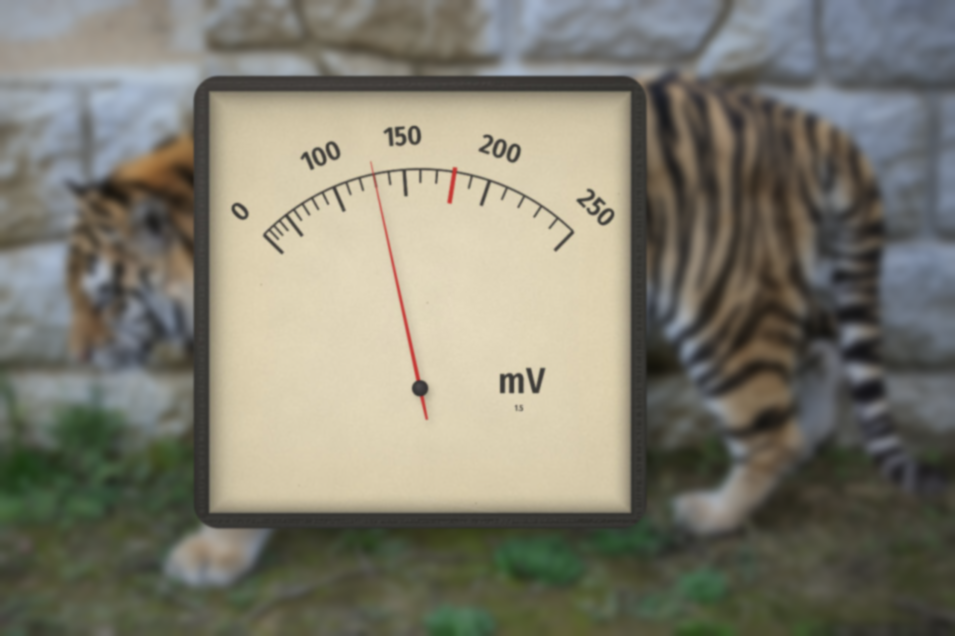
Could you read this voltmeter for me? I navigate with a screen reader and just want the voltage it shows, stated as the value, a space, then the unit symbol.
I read 130 mV
